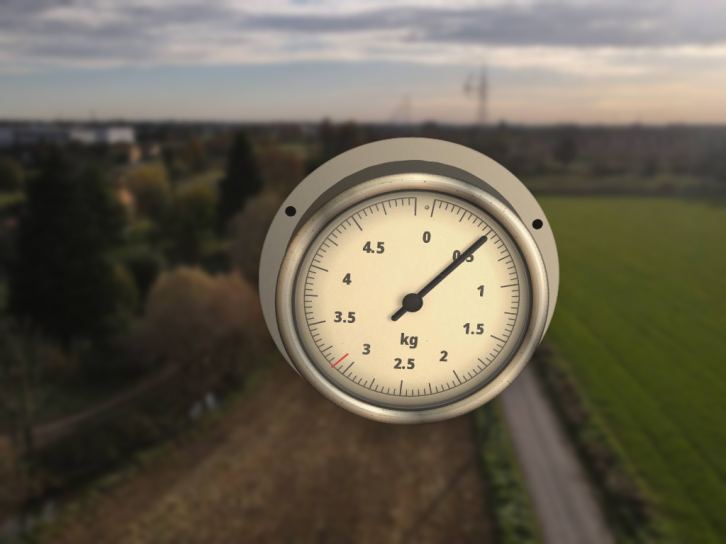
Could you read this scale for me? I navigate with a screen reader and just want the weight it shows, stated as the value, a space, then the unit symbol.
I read 0.5 kg
